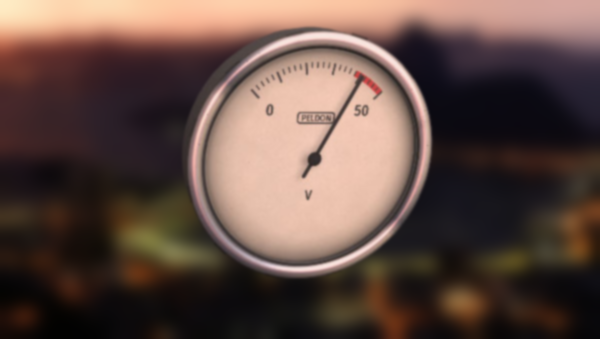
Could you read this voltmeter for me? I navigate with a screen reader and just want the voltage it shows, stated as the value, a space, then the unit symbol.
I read 40 V
